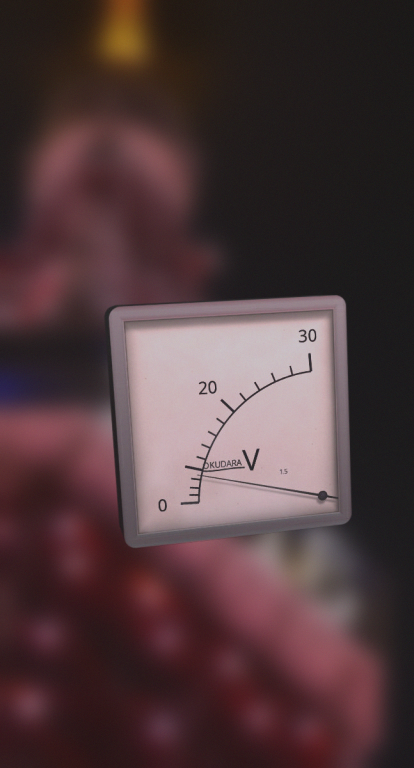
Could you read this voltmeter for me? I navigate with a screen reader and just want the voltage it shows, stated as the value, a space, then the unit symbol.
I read 9 V
